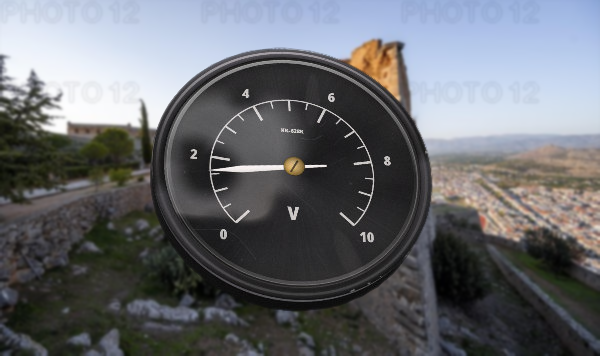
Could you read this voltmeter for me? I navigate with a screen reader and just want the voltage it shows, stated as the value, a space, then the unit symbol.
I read 1.5 V
